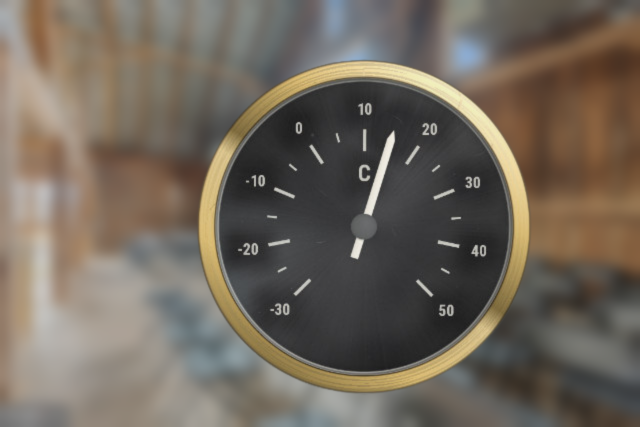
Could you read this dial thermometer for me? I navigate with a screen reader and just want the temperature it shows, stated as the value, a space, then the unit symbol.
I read 15 °C
